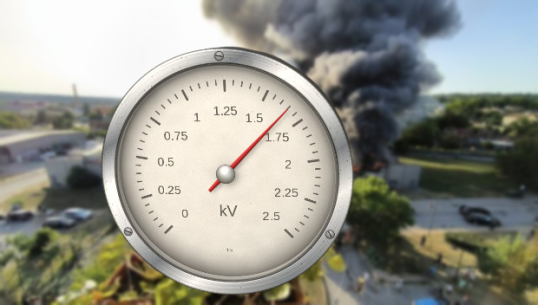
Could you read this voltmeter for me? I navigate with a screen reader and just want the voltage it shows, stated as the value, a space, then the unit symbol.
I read 1.65 kV
